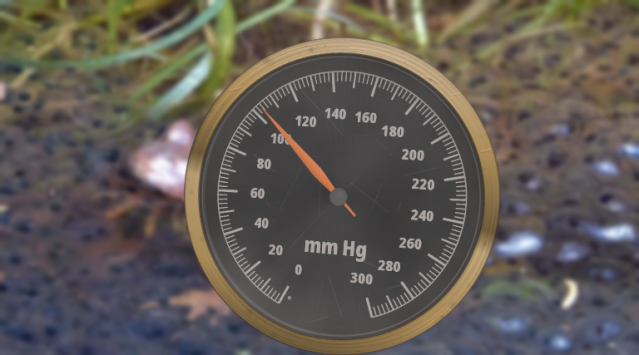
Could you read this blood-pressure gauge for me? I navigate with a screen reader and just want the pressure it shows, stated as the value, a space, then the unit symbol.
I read 104 mmHg
